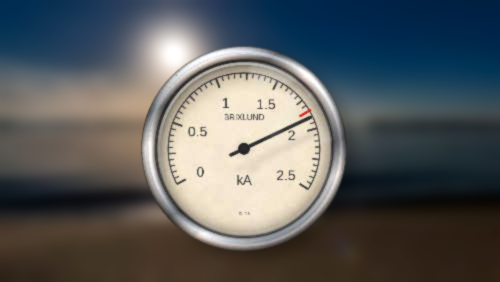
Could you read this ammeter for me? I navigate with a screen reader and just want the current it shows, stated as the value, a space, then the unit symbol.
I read 1.9 kA
